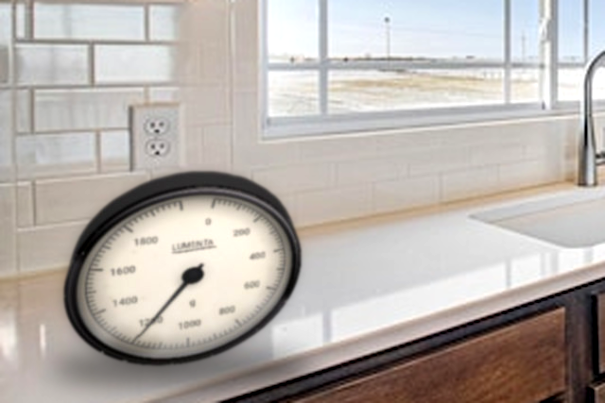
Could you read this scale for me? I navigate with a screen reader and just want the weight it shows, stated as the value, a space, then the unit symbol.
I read 1200 g
